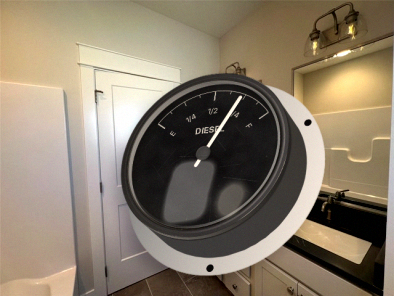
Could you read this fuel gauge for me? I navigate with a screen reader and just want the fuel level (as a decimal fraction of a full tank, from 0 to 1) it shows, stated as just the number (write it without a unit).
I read 0.75
